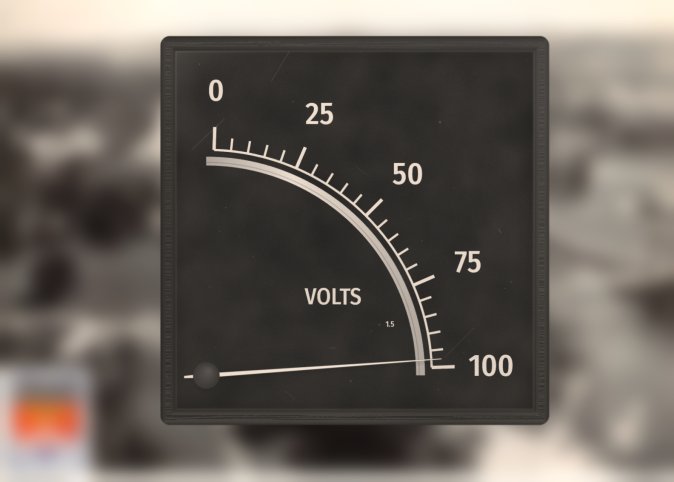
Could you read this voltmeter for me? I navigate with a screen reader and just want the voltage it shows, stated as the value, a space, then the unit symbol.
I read 97.5 V
